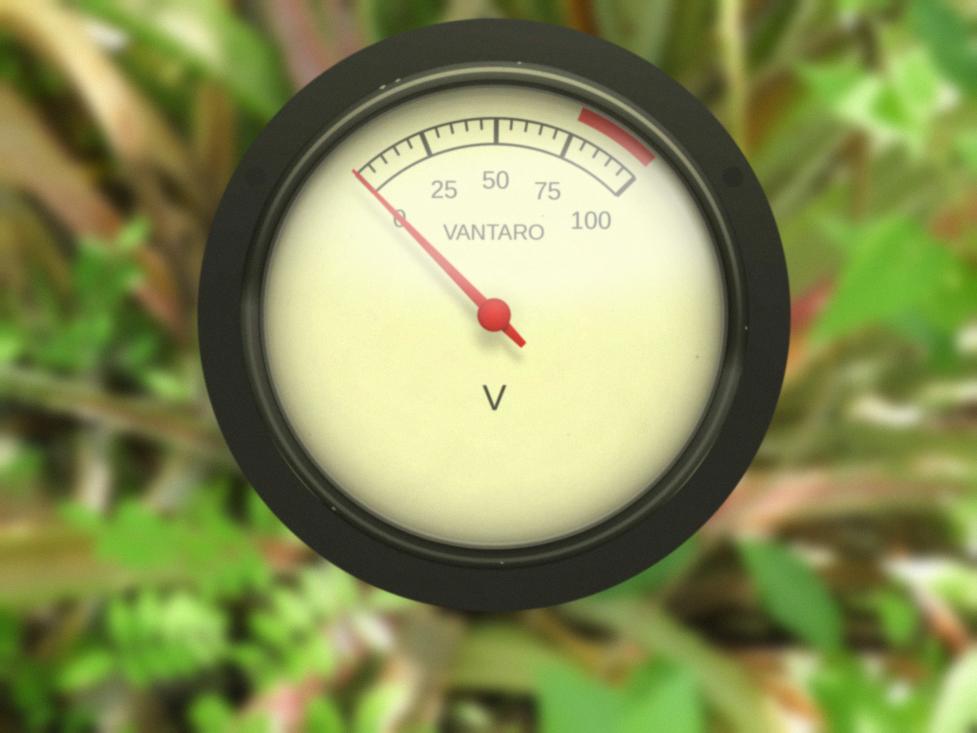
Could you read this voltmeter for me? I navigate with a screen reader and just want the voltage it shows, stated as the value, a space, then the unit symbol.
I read 0 V
